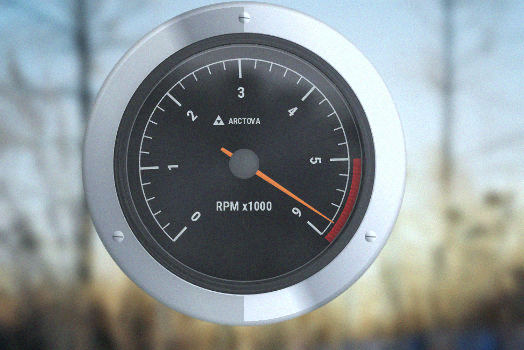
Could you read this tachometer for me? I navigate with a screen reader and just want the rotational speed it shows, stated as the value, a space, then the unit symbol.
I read 5800 rpm
